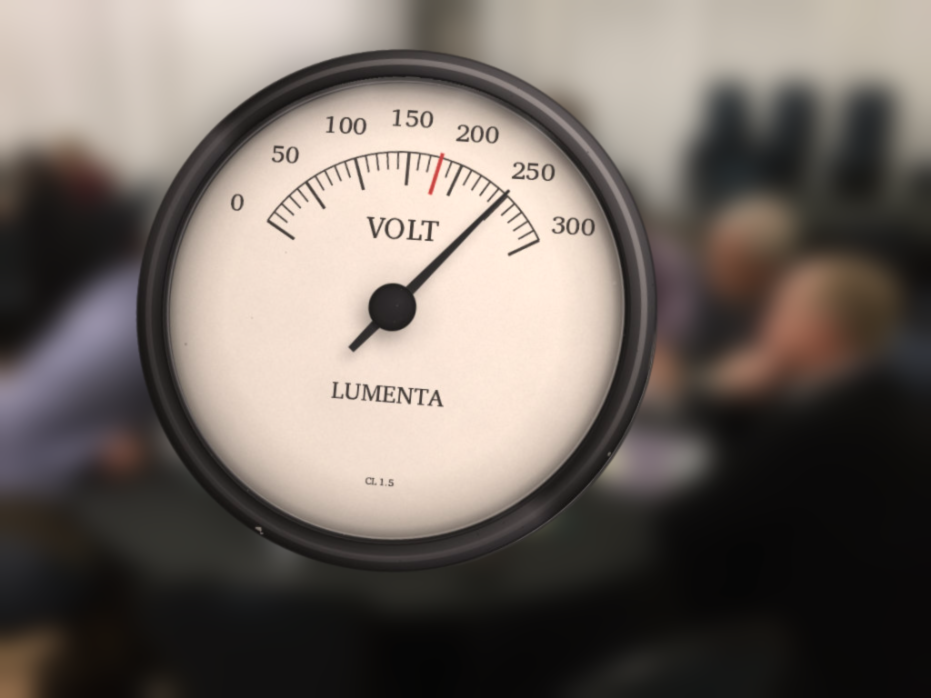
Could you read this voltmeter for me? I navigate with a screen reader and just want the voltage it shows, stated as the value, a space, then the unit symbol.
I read 250 V
